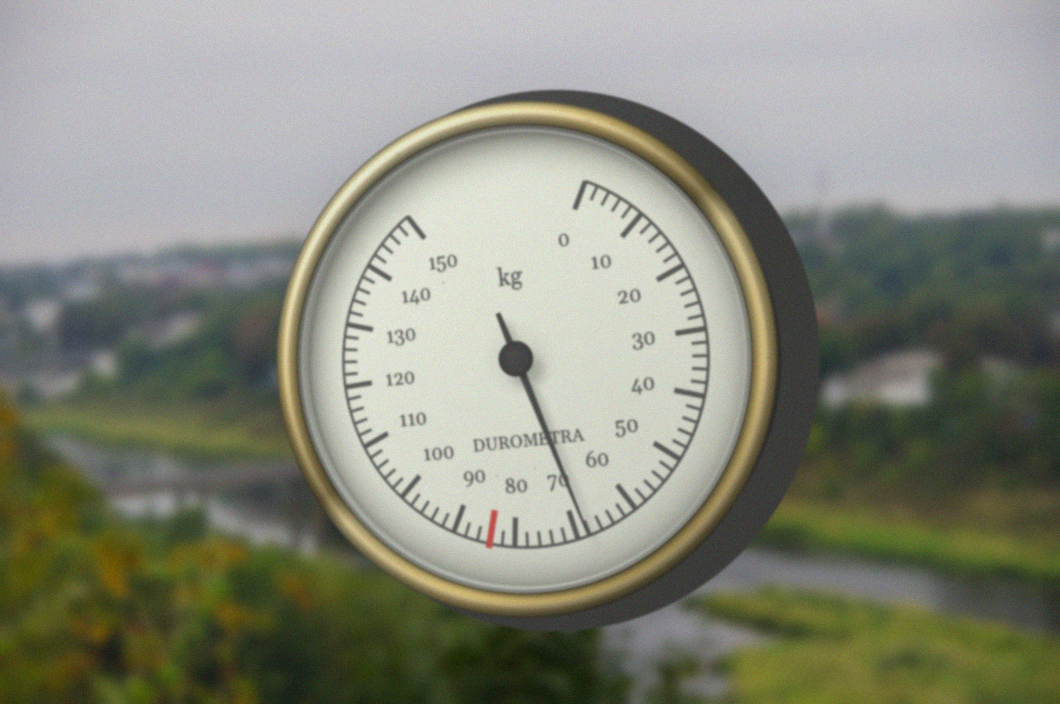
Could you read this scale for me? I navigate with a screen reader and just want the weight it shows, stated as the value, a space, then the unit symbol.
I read 68 kg
